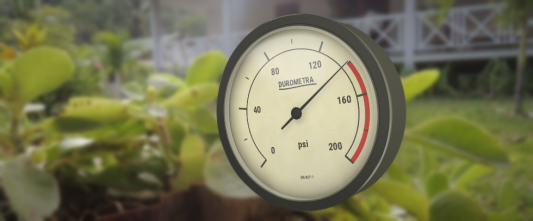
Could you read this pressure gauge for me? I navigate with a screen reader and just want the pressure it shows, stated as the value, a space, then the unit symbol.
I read 140 psi
